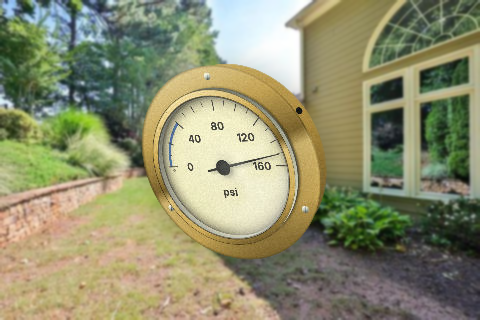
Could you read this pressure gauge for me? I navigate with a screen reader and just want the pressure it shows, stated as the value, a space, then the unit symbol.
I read 150 psi
